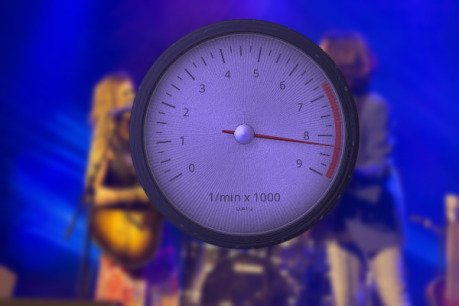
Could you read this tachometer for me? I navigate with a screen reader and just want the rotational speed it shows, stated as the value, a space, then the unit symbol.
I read 8250 rpm
